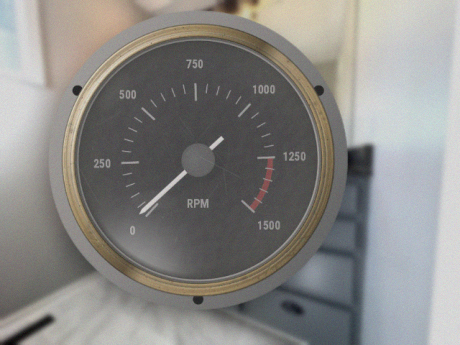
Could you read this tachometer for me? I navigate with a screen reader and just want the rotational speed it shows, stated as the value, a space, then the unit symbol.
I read 25 rpm
